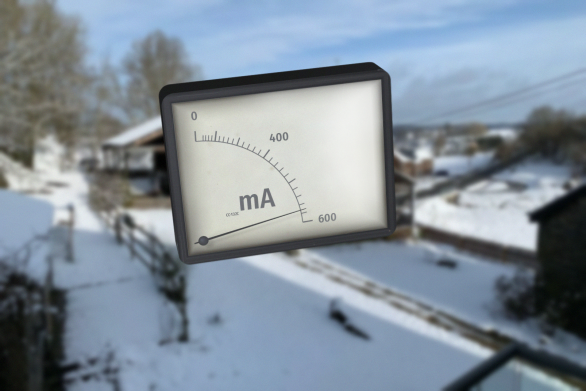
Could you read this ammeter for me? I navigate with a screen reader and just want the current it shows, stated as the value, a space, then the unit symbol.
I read 570 mA
